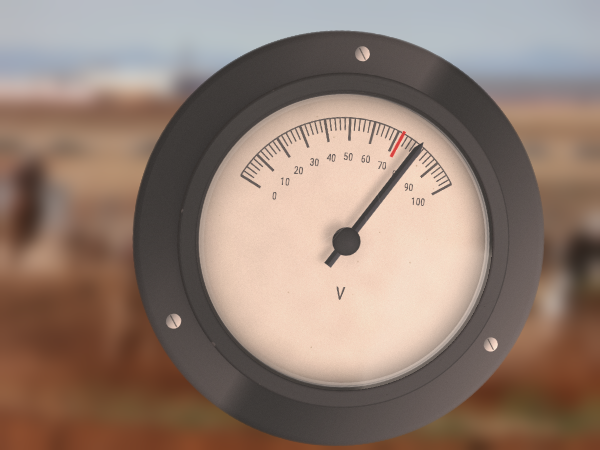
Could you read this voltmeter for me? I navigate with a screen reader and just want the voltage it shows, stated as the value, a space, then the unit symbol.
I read 80 V
